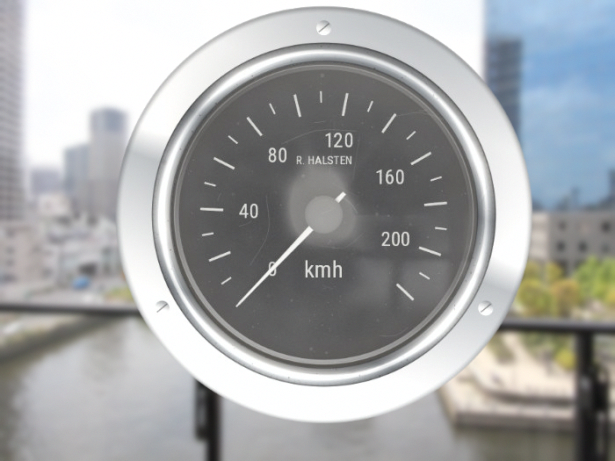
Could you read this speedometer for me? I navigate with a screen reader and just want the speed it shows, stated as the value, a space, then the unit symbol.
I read 0 km/h
